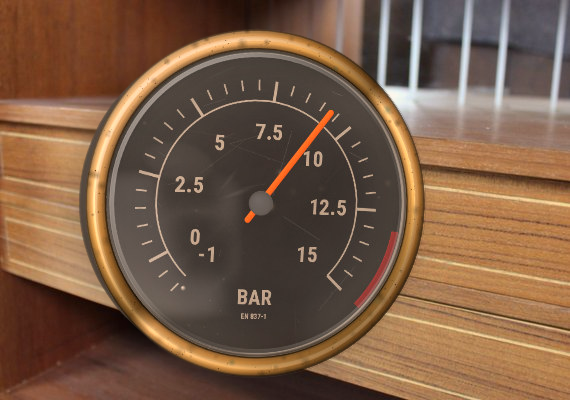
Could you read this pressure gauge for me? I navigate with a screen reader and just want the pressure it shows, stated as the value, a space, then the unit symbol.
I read 9.25 bar
